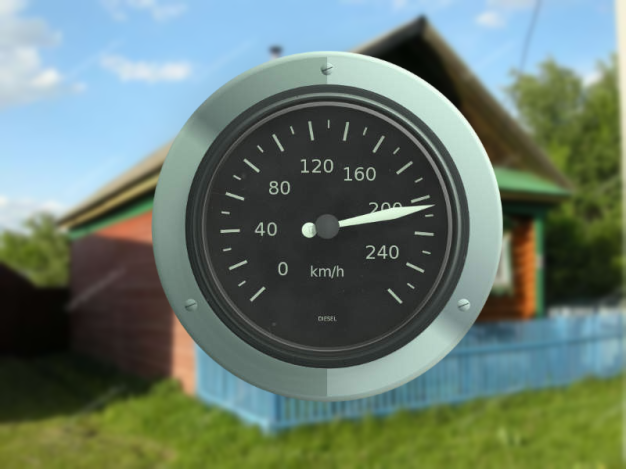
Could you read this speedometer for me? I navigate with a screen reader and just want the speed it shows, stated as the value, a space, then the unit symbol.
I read 205 km/h
